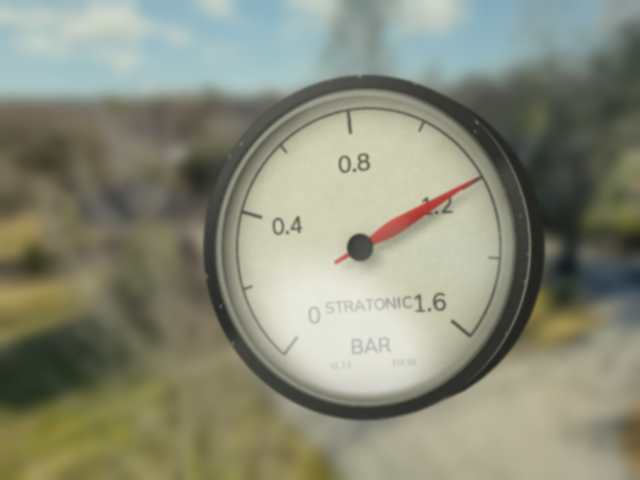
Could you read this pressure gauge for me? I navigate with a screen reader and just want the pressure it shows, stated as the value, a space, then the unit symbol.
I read 1.2 bar
